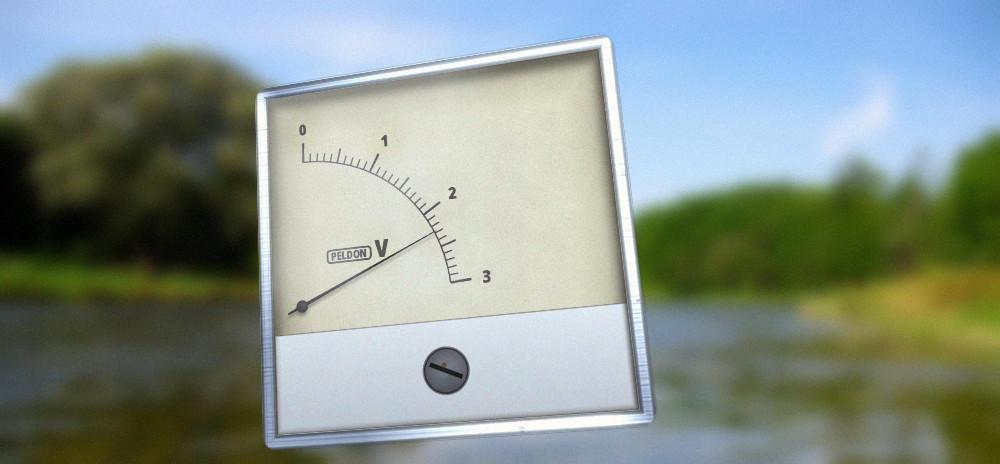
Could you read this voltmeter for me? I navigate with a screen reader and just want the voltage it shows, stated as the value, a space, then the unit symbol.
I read 2.3 V
